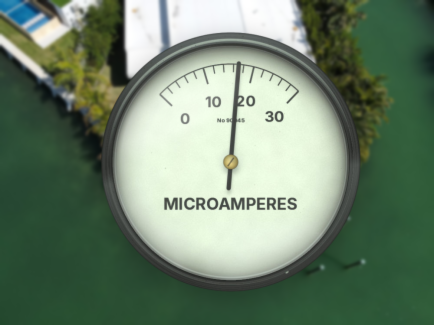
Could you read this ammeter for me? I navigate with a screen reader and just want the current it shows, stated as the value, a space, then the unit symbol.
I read 17 µA
